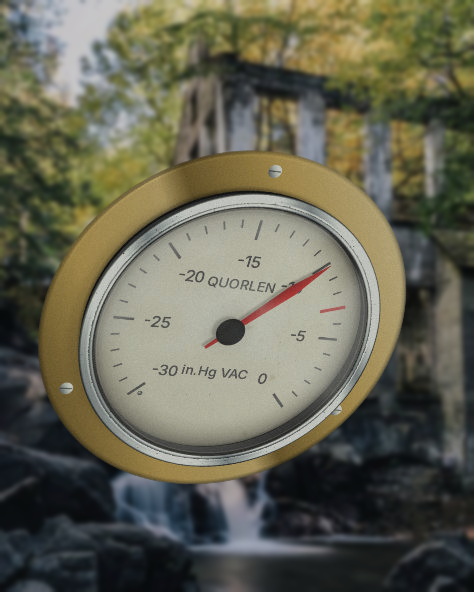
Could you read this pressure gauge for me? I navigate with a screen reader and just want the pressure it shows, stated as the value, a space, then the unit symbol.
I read -10 inHg
